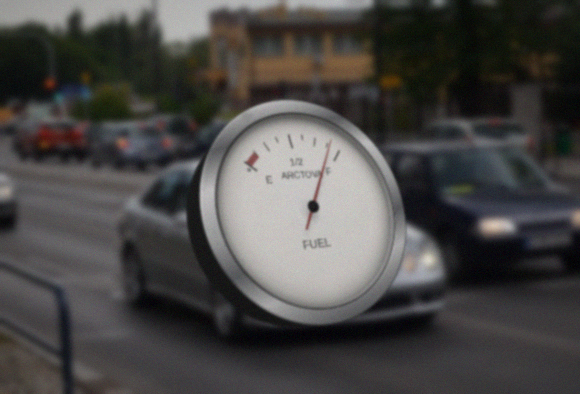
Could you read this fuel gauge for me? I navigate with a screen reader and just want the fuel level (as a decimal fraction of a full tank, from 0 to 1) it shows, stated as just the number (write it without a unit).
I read 0.875
